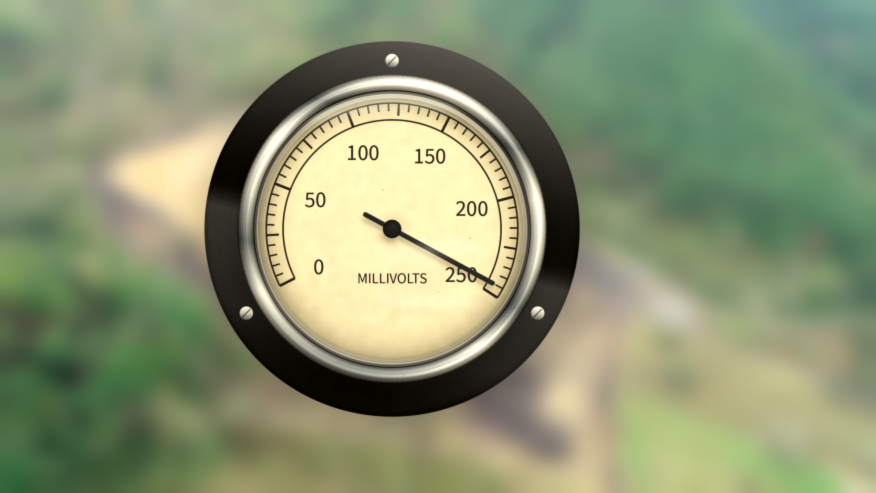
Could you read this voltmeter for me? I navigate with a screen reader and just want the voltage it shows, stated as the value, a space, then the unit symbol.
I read 245 mV
